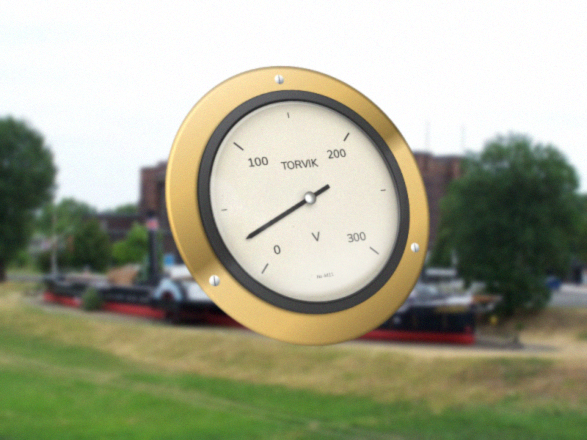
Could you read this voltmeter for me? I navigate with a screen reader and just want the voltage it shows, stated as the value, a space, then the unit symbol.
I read 25 V
